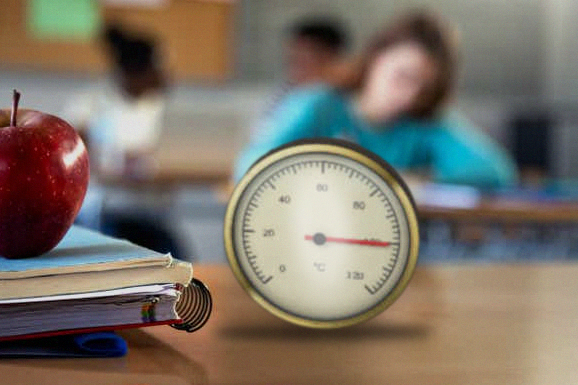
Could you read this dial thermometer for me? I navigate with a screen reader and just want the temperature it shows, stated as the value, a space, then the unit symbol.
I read 100 °C
